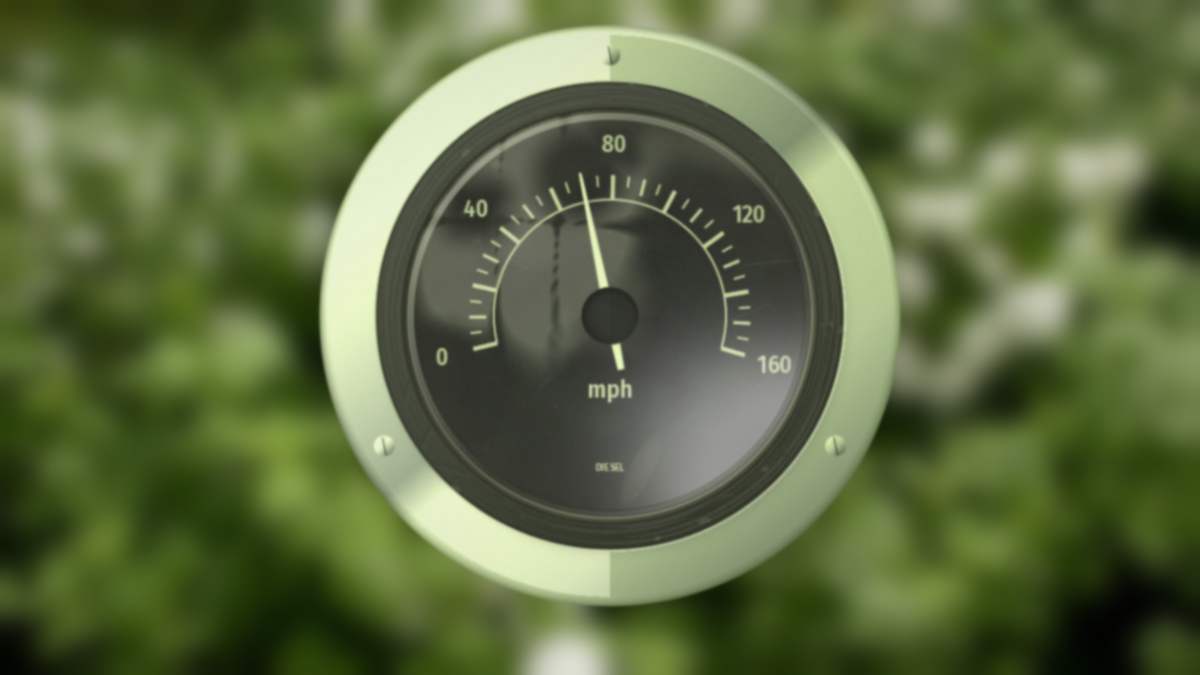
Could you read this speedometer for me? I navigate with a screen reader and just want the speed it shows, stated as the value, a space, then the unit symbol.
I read 70 mph
